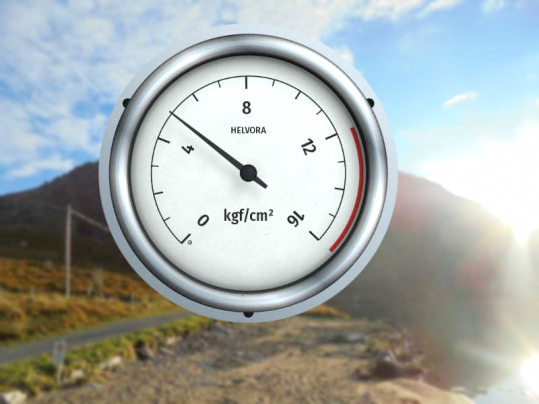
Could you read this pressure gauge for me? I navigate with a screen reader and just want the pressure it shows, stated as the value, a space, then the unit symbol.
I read 5 kg/cm²
